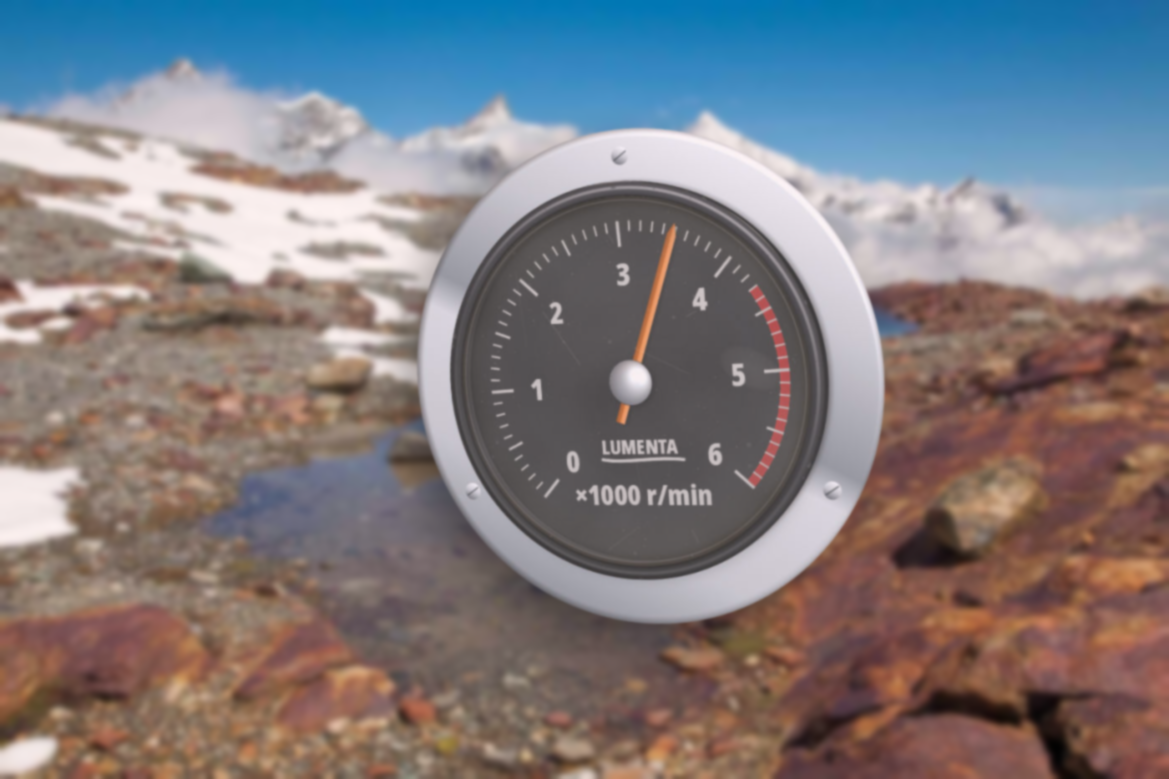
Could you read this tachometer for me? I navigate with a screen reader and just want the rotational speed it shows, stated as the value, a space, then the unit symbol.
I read 3500 rpm
